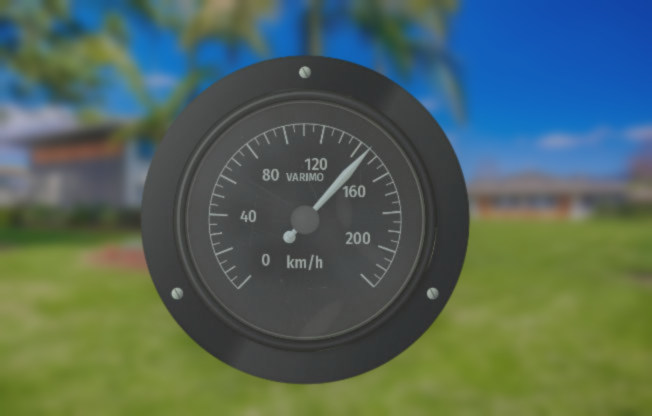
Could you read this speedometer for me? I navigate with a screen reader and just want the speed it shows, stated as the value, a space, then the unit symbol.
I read 145 km/h
